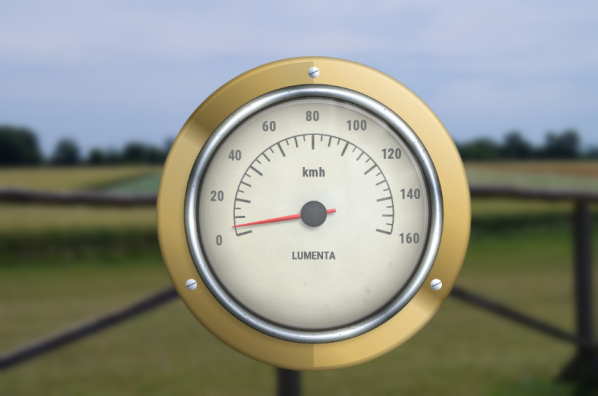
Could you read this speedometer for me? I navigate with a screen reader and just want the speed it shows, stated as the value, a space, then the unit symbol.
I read 5 km/h
